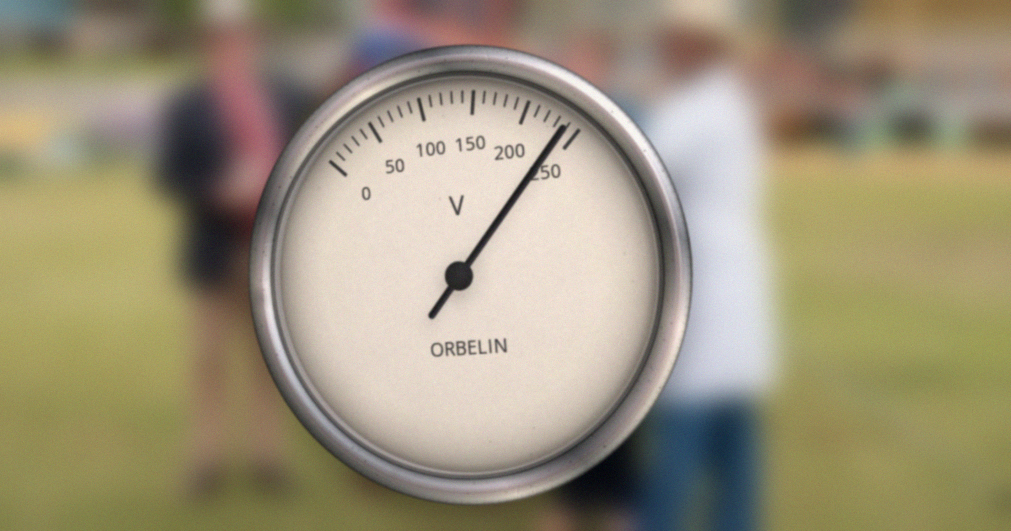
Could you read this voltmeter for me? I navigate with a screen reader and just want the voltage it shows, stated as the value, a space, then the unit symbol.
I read 240 V
